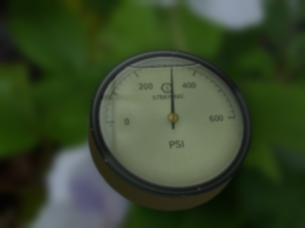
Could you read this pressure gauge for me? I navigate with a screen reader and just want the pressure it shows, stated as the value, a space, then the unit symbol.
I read 320 psi
